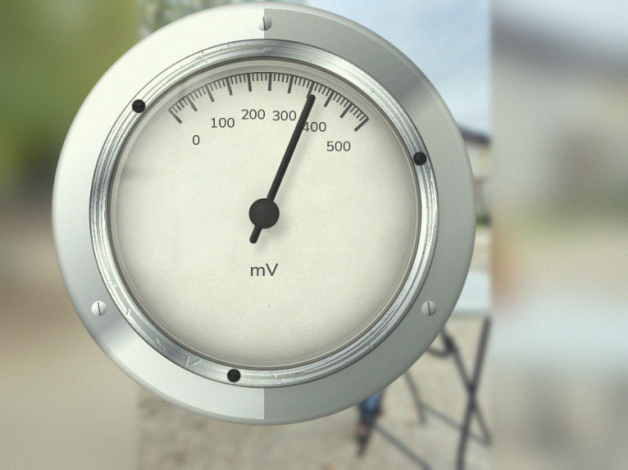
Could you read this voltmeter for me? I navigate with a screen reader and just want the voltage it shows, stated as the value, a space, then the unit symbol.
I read 360 mV
